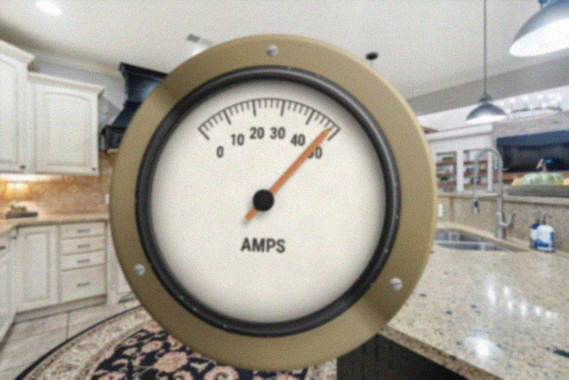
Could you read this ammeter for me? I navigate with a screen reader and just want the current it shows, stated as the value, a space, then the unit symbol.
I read 48 A
